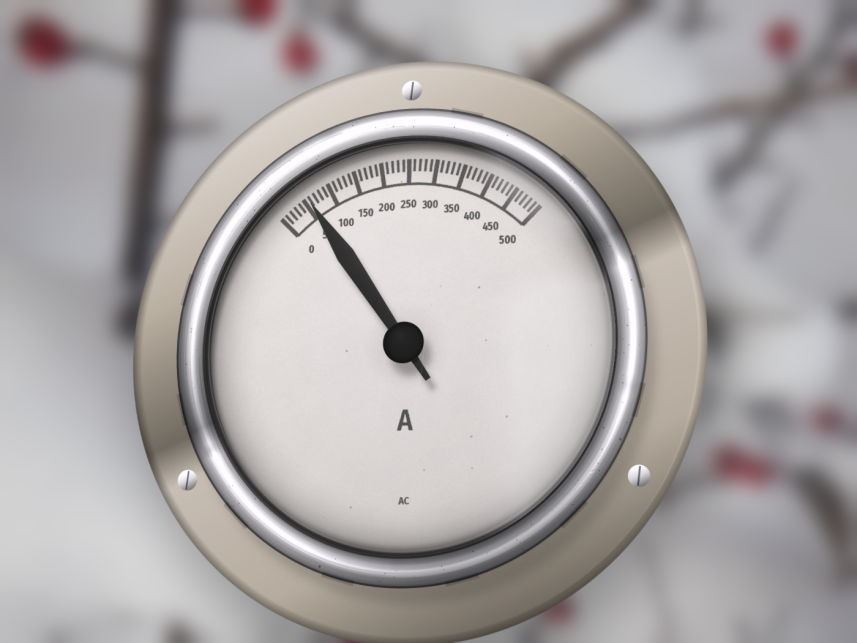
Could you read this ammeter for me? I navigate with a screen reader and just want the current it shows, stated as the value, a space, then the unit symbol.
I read 60 A
